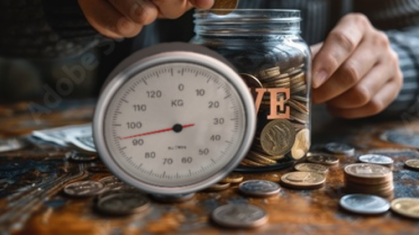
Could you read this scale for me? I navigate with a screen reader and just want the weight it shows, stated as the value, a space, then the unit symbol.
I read 95 kg
